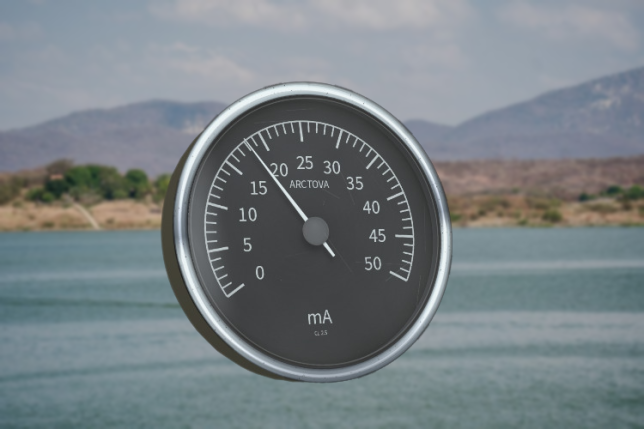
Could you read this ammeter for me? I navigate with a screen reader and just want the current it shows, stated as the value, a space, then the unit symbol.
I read 18 mA
